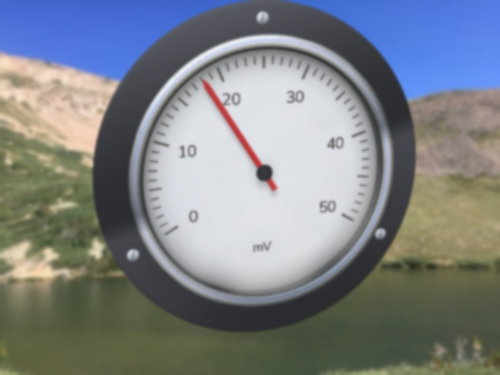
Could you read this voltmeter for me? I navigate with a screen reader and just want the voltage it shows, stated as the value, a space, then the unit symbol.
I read 18 mV
